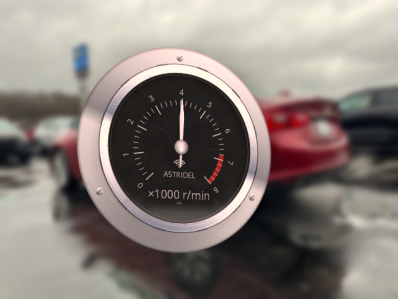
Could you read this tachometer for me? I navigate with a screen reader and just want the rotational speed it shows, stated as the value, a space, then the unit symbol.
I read 4000 rpm
